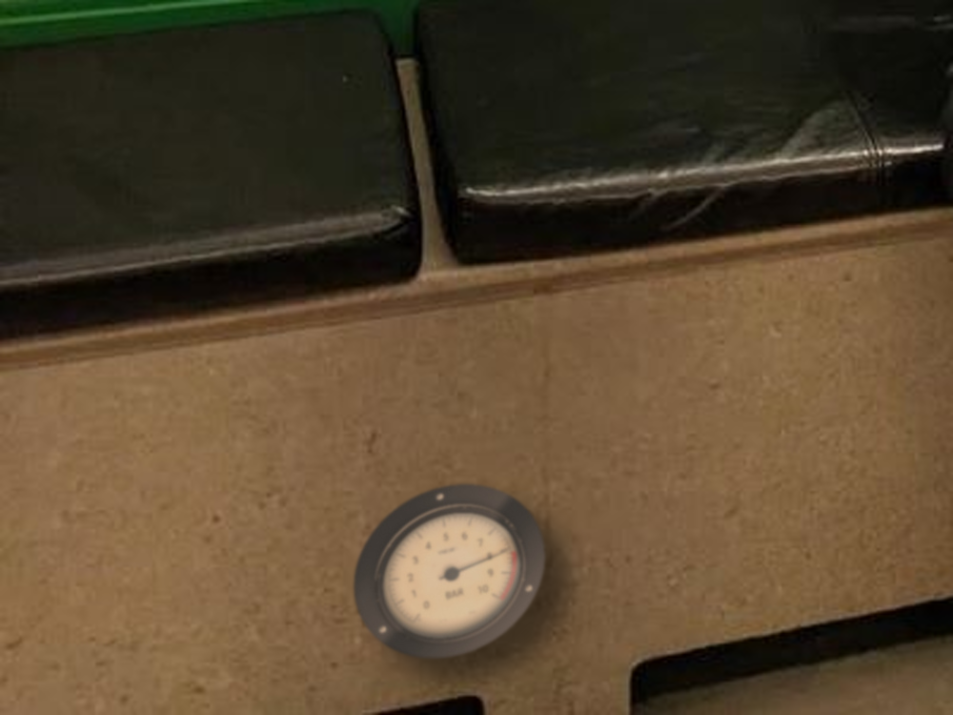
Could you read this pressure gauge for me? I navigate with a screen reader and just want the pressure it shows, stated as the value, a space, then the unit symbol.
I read 8 bar
